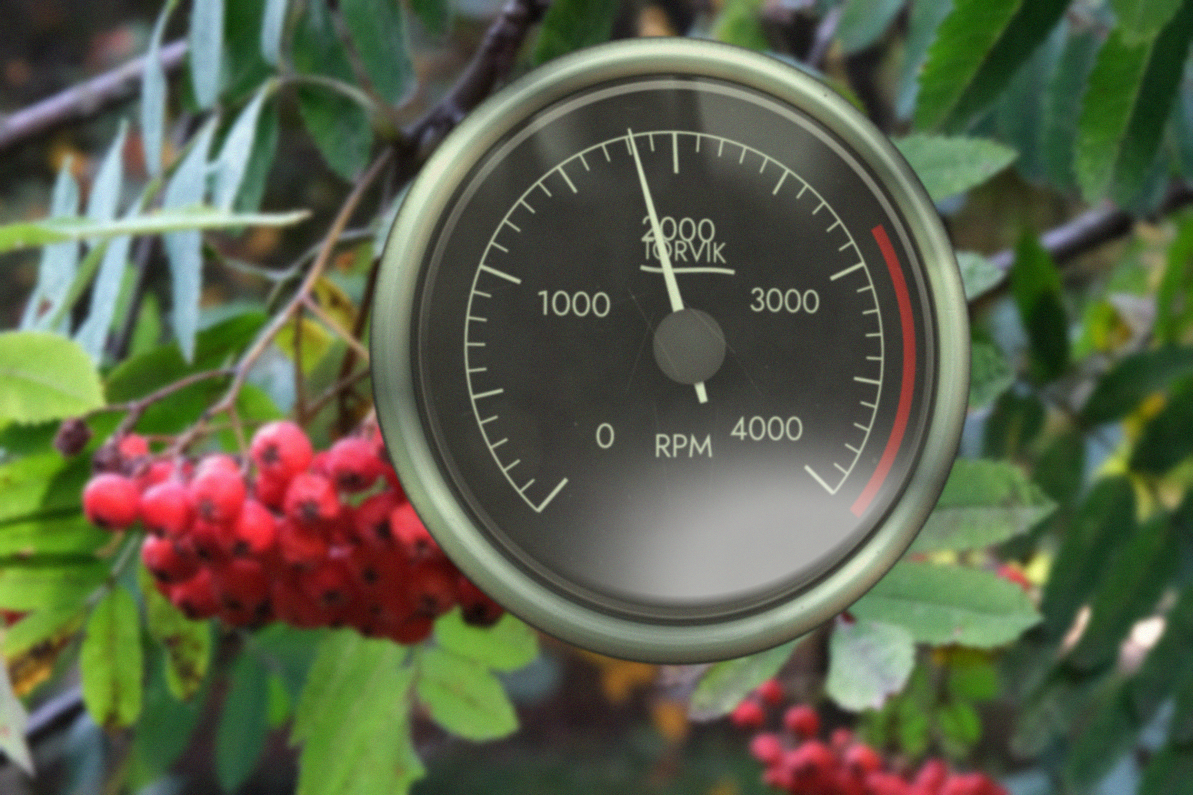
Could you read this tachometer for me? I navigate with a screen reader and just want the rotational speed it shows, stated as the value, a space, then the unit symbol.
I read 1800 rpm
